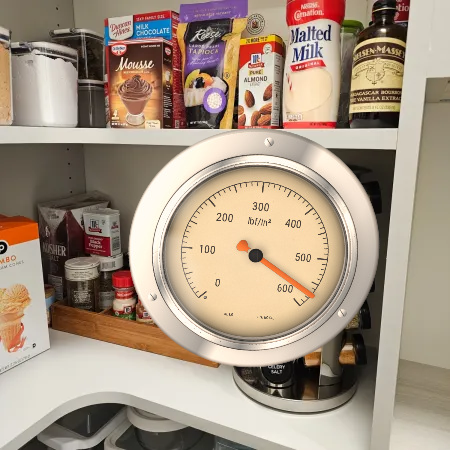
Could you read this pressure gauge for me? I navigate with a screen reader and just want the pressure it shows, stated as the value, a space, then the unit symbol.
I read 570 psi
